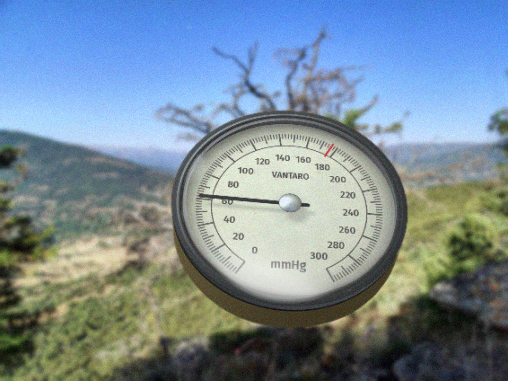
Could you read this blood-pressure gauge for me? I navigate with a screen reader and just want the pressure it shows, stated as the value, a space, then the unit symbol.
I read 60 mmHg
